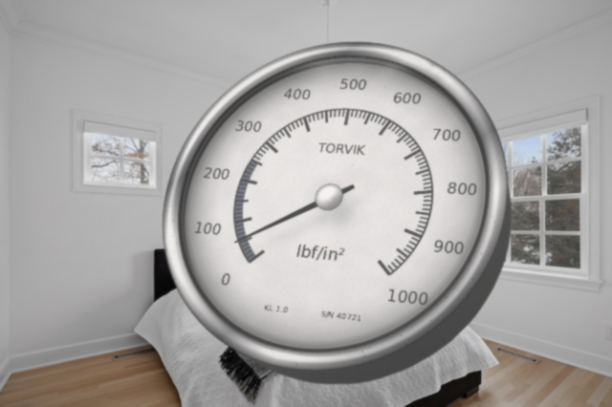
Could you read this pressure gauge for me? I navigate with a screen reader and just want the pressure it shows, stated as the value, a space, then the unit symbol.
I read 50 psi
